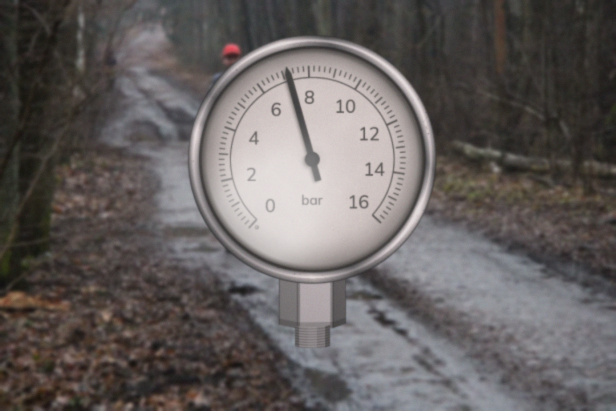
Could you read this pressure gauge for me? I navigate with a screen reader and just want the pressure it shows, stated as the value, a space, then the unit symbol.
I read 7.2 bar
